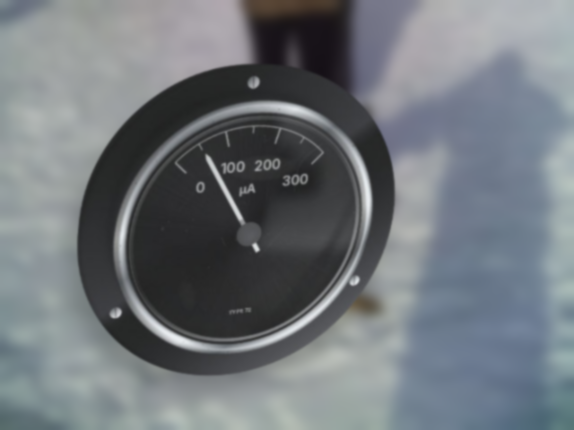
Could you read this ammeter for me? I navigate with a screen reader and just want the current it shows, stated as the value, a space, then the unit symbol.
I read 50 µA
